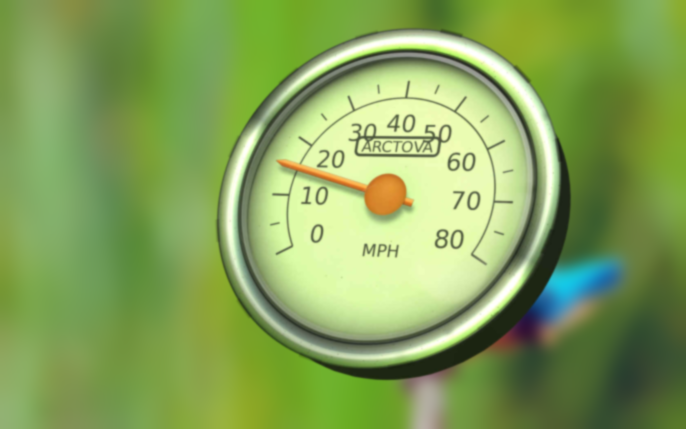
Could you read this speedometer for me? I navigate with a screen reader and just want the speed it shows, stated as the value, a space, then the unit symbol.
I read 15 mph
